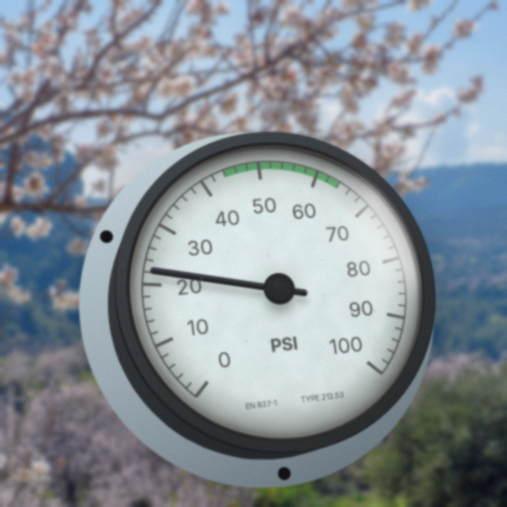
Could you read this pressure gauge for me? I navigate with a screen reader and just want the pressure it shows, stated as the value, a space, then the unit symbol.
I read 22 psi
